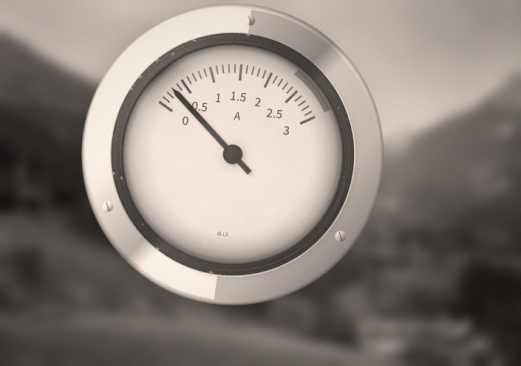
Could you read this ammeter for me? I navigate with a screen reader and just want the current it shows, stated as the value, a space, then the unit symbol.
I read 0.3 A
